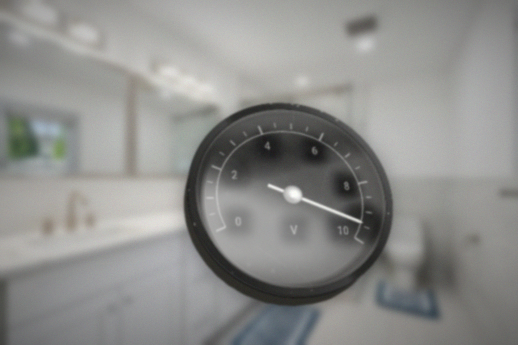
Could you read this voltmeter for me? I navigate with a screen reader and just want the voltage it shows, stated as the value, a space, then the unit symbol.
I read 9.5 V
